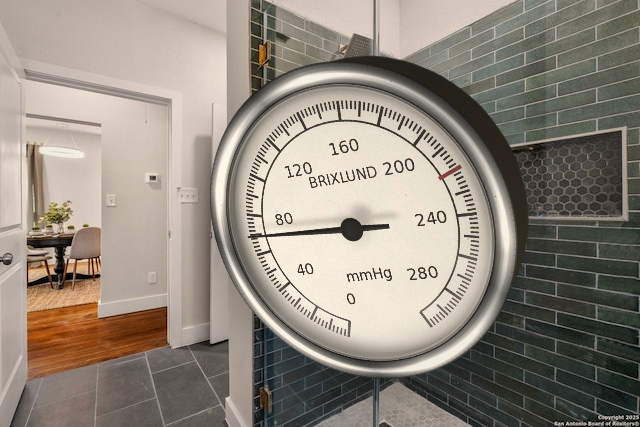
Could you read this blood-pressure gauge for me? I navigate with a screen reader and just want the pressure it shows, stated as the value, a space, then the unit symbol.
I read 70 mmHg
